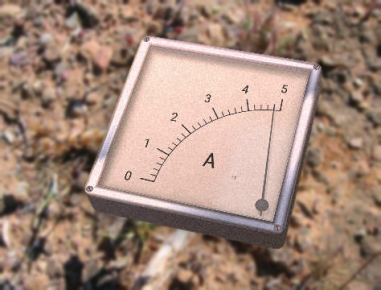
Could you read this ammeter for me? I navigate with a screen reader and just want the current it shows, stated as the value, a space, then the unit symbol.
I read 4.8 A
